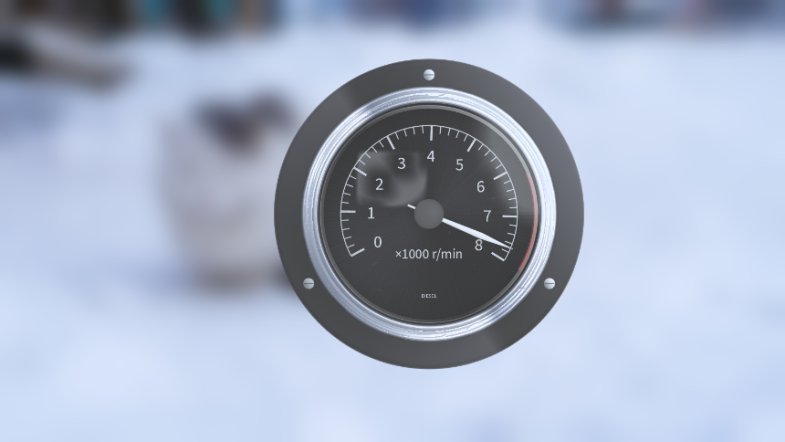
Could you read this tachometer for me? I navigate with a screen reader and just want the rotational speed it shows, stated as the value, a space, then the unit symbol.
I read 7700 rpm
